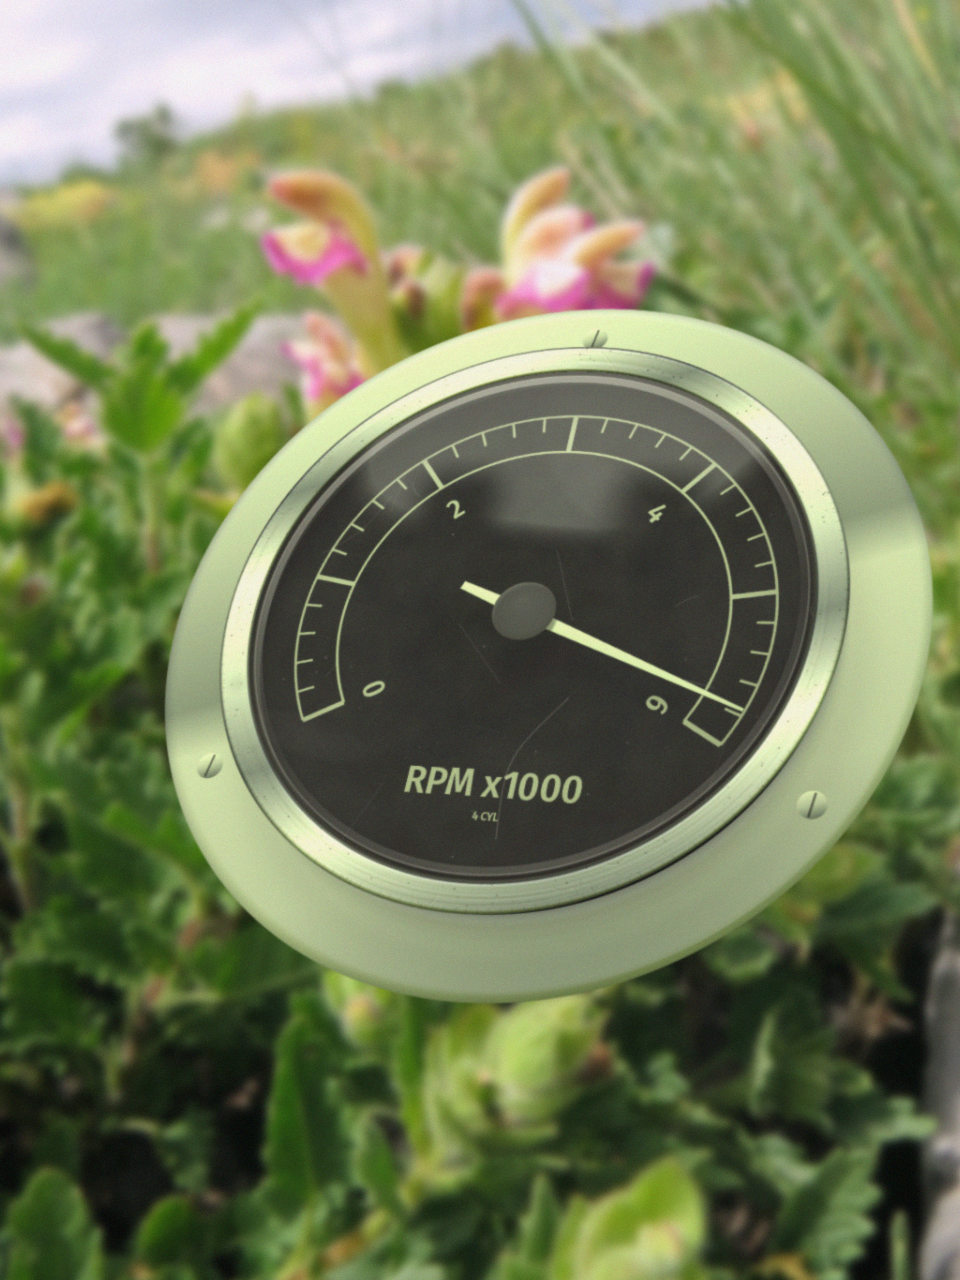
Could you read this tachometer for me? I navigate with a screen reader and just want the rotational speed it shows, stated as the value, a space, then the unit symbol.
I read 5800 rpm
